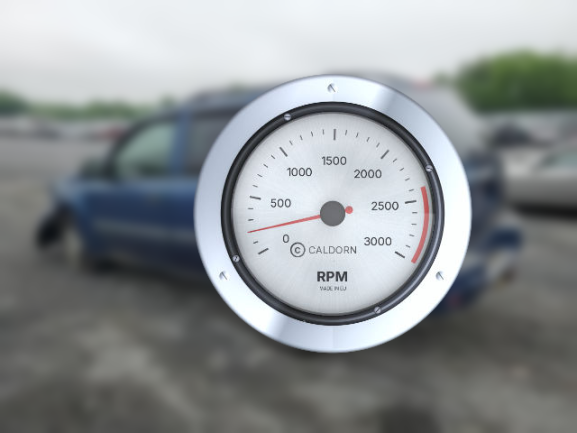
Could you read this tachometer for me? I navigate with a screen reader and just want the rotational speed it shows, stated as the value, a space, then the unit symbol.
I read 200 rpm
